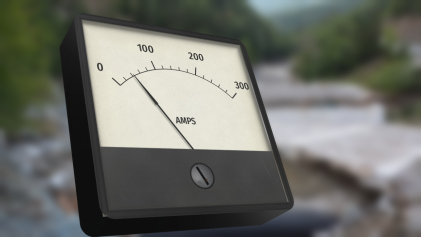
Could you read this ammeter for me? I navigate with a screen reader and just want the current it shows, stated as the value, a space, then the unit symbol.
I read 40 A
